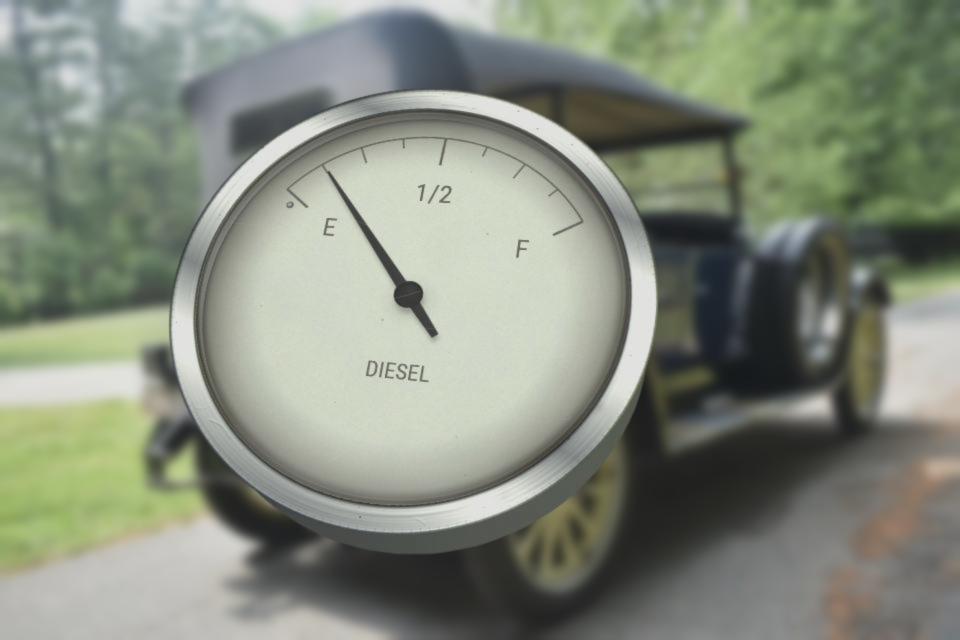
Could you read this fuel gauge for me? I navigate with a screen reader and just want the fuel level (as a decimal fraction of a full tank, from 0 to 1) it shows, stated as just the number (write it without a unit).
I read 0.125
